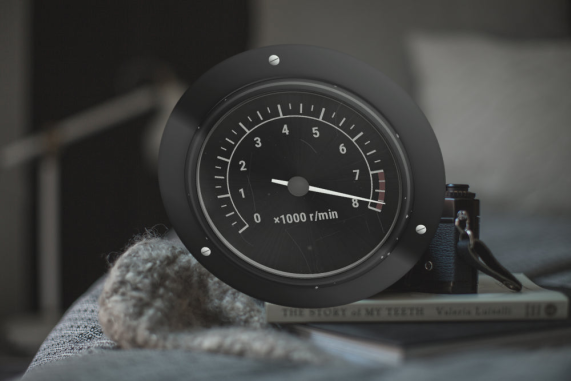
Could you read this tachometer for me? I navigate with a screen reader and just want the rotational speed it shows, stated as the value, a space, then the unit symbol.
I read 7750 rpm
